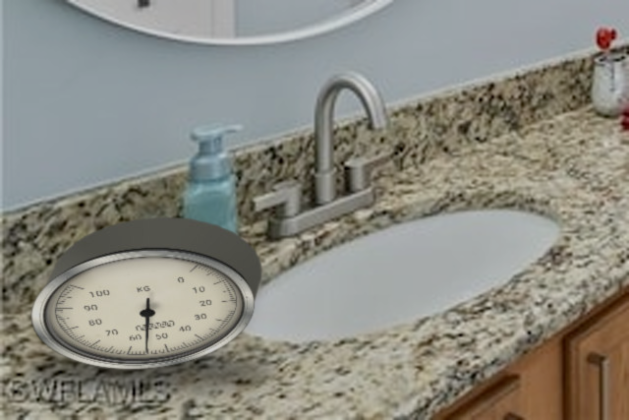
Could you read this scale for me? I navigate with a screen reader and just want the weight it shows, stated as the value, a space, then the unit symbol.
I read 55 kg
